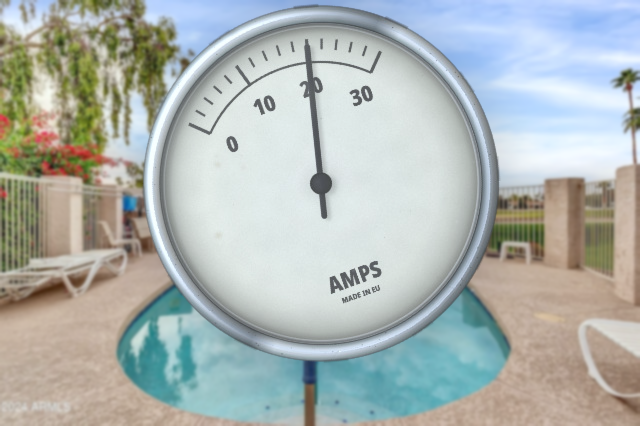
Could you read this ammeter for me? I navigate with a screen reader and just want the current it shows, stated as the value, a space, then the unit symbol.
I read 20 A
